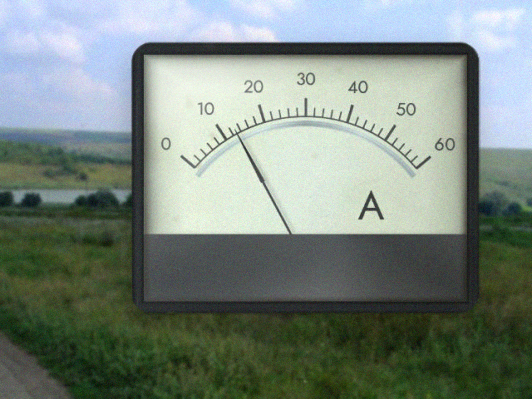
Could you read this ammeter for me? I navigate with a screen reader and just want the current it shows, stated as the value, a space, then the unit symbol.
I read 13 A
